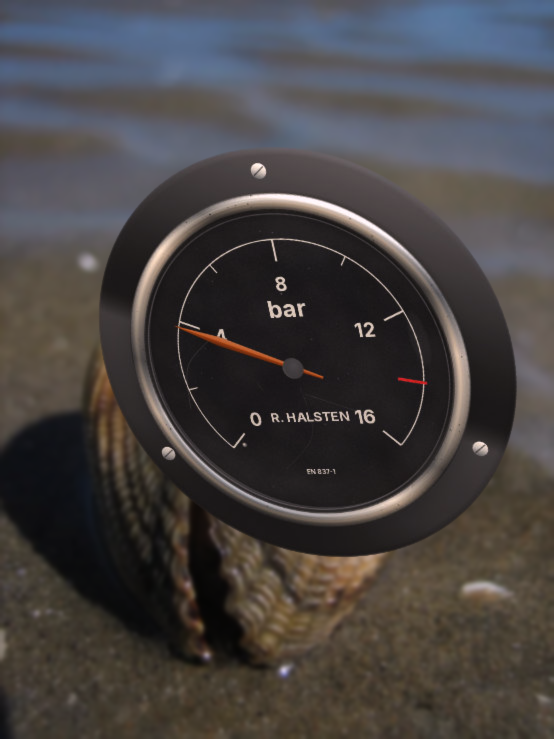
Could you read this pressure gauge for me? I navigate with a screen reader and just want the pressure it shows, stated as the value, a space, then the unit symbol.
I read 4 bar
